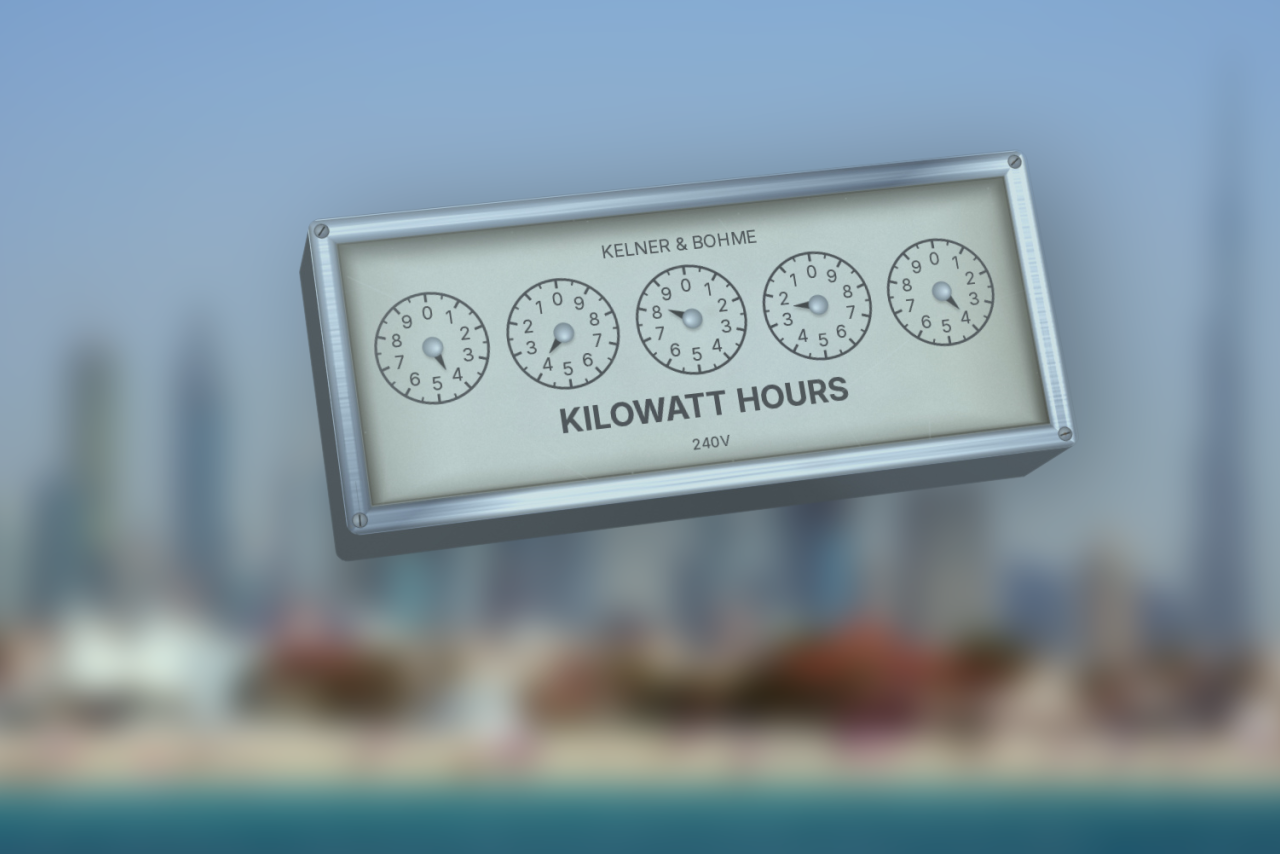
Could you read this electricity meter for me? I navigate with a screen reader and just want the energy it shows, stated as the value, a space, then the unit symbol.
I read 43824 kWh
